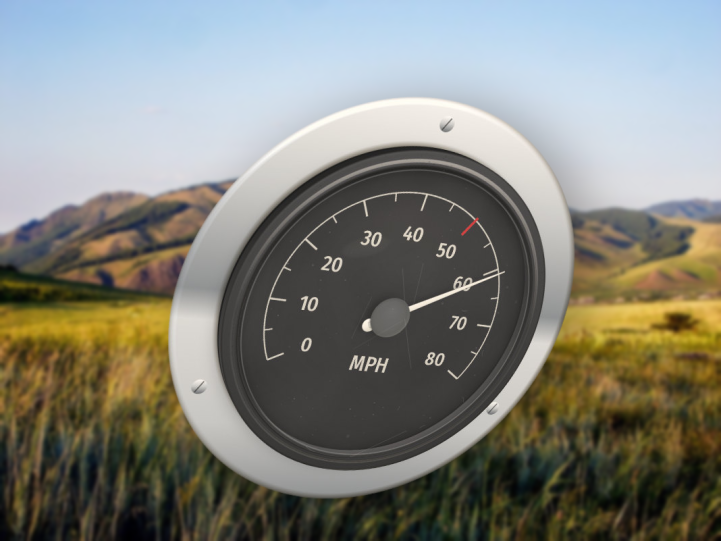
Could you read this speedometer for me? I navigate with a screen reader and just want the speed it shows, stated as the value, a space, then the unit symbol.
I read 60 mph
